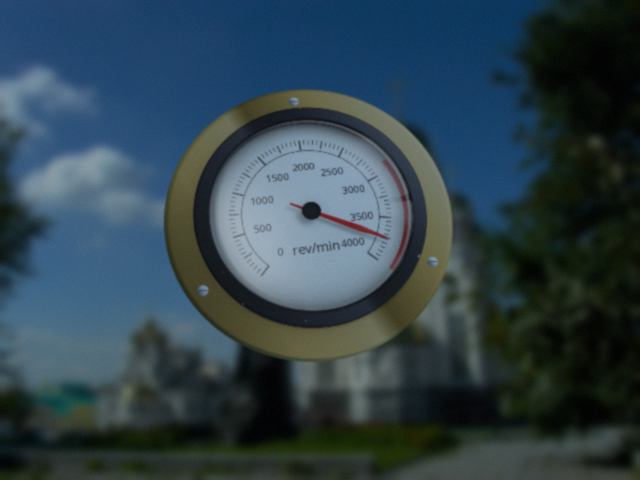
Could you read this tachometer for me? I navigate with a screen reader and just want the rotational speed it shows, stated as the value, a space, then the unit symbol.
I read 3750 rpm
